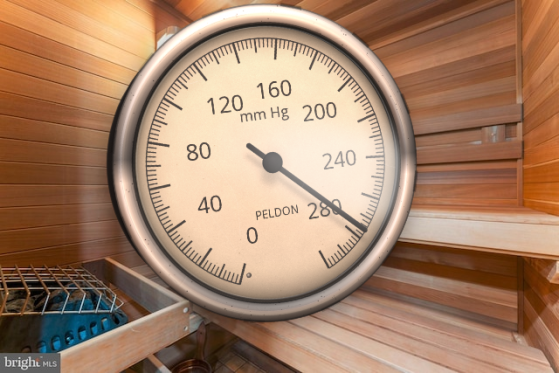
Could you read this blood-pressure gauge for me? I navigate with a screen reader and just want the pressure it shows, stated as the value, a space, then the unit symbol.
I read 276 mmHg
